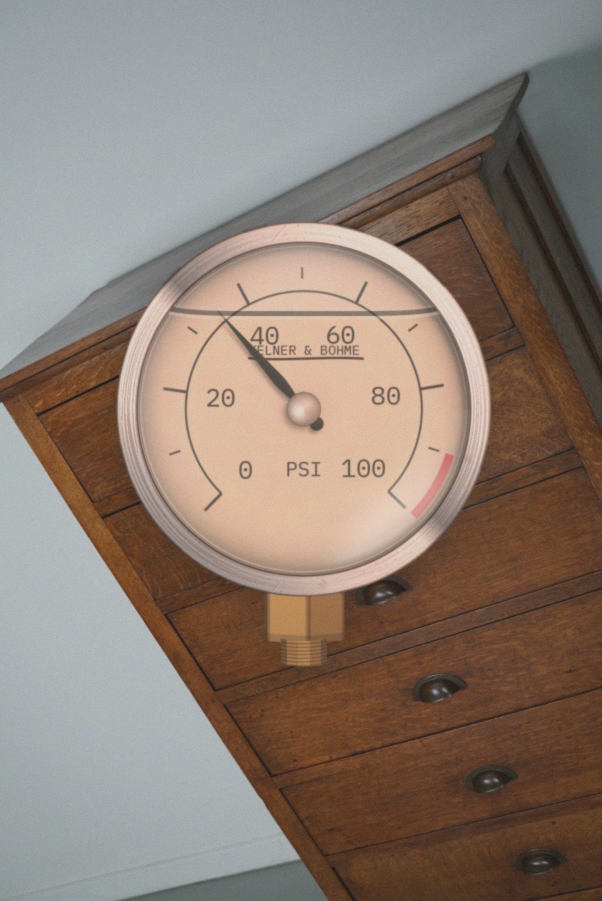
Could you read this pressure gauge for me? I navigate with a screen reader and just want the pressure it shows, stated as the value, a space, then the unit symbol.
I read 35 psi
